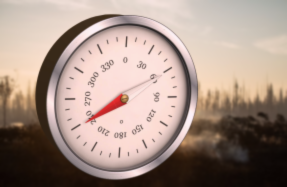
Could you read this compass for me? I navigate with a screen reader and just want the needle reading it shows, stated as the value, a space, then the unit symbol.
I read 240 °
